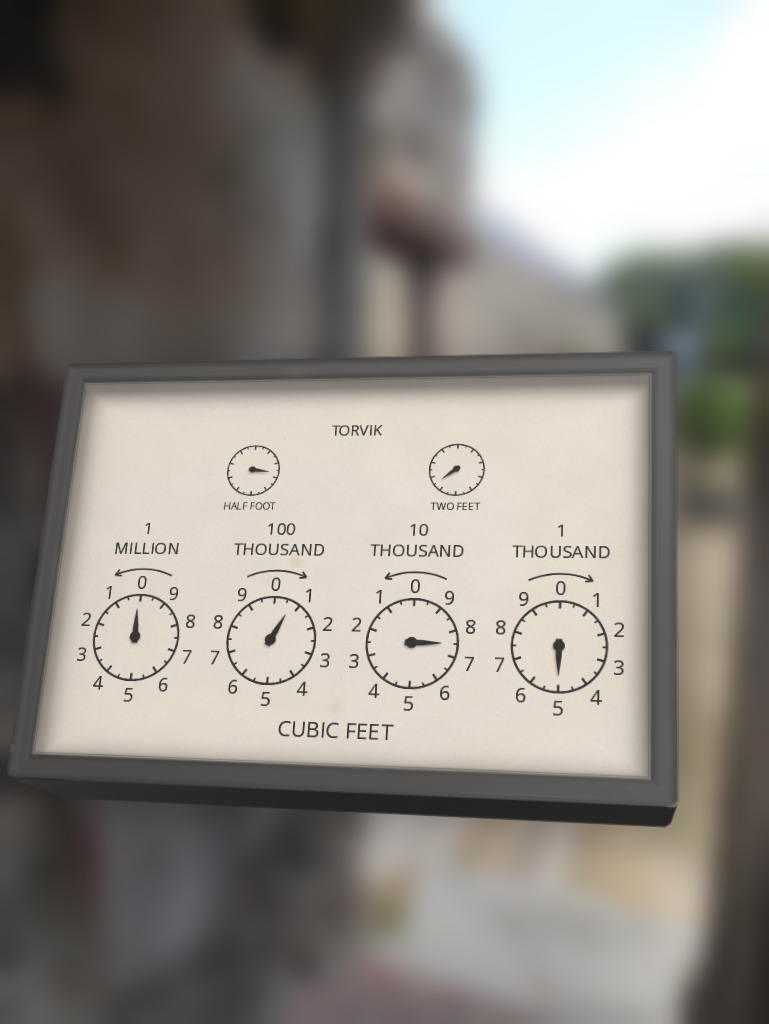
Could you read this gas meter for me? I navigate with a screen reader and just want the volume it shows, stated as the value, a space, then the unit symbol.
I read 7500 ft³
